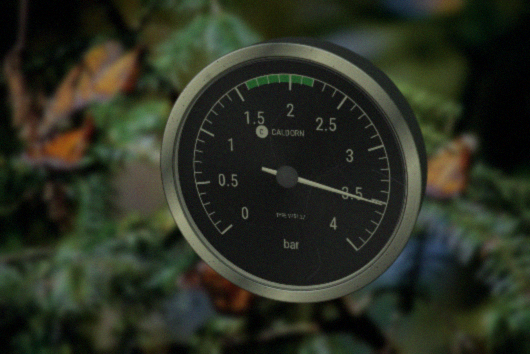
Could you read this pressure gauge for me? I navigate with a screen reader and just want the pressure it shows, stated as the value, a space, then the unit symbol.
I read 3.5 bar
